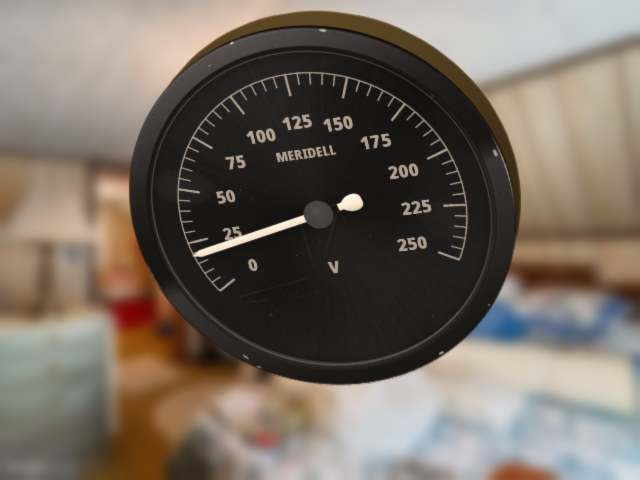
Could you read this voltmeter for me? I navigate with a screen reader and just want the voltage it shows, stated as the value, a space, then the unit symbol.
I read 20 V
